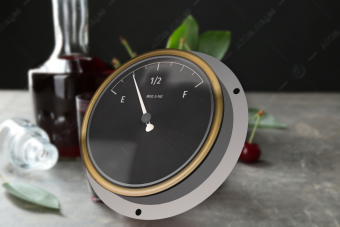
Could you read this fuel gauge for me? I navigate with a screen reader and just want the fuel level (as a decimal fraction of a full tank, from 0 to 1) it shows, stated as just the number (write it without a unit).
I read 0.25
